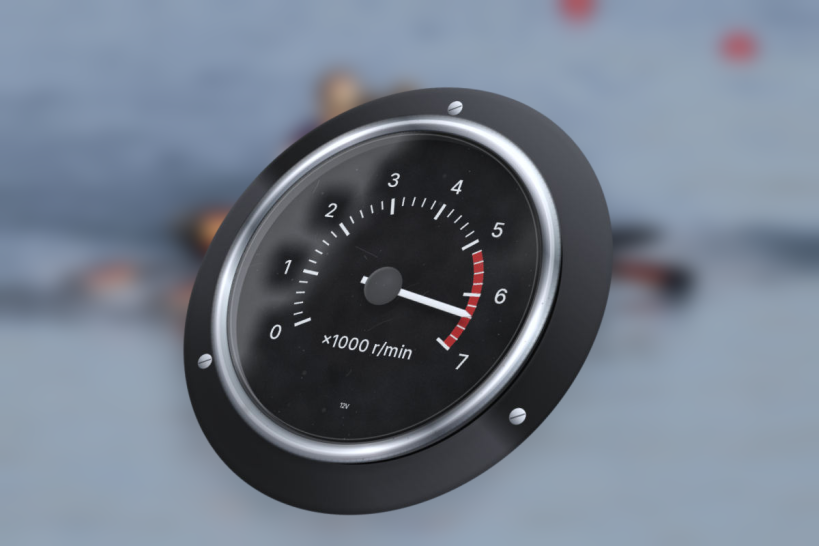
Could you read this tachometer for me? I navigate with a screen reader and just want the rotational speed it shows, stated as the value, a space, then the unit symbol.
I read 6400 rpm
